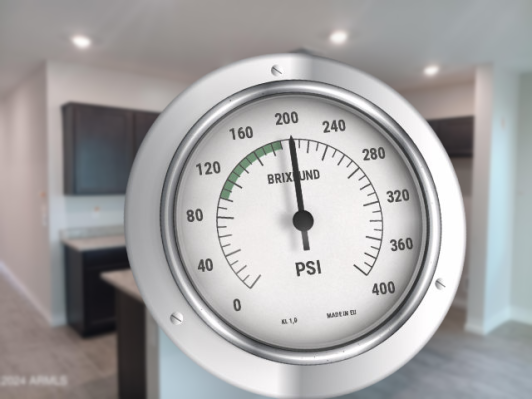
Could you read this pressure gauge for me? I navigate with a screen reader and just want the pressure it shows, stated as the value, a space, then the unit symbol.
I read 200 psi
